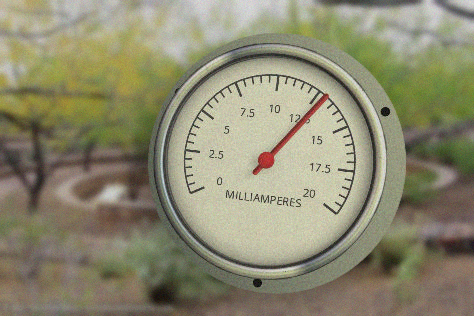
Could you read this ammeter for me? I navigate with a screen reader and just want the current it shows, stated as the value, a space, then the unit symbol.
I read 13 mA
